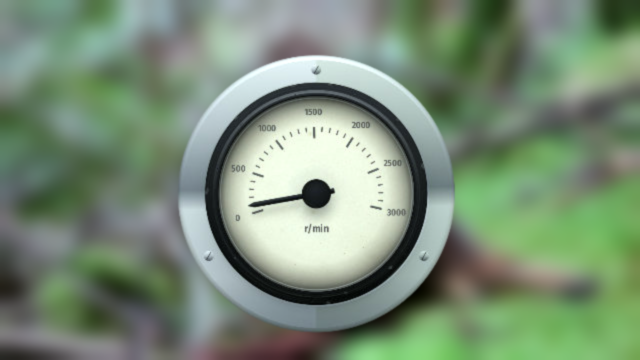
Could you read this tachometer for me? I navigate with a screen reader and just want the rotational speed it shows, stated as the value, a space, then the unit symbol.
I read 100 rpm
